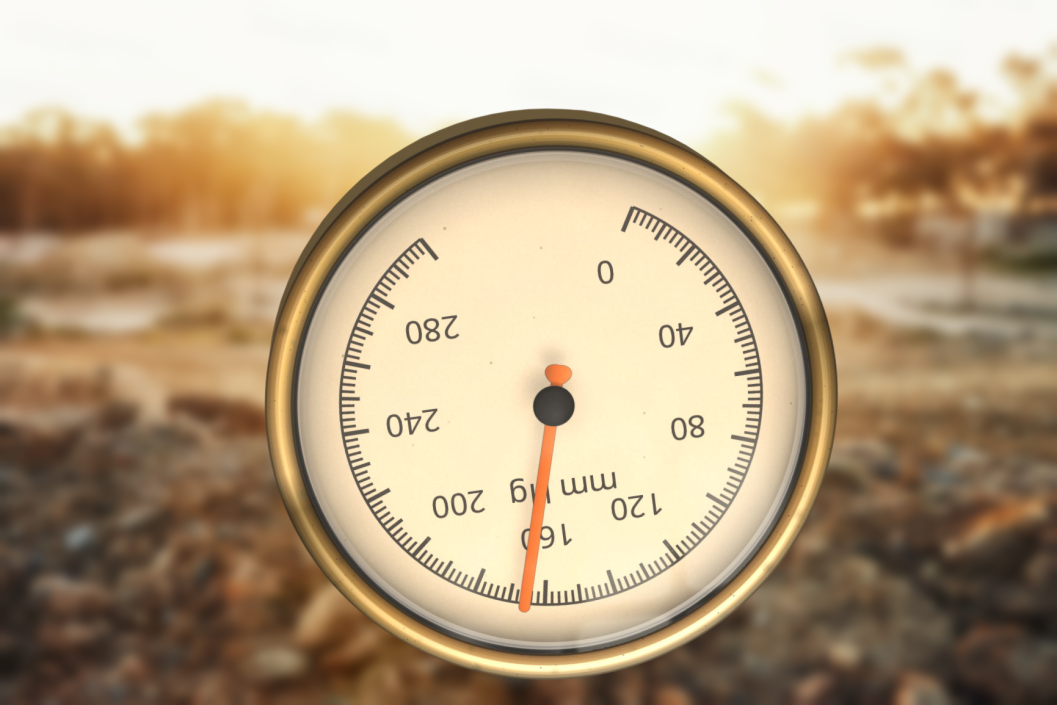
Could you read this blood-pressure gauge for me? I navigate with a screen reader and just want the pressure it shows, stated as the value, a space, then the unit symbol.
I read 166 mmHg
